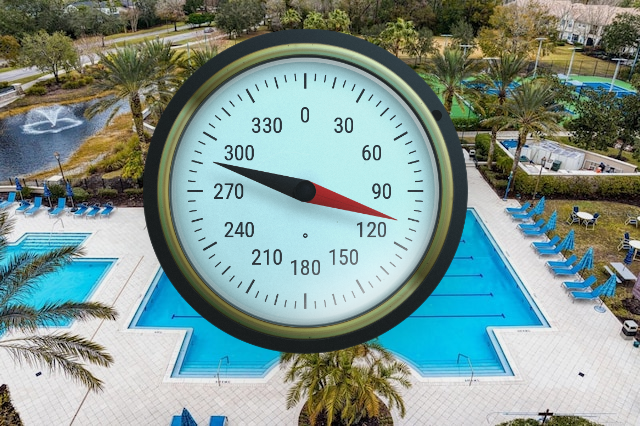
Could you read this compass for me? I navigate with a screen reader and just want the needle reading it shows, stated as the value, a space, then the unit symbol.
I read 107.5 °
